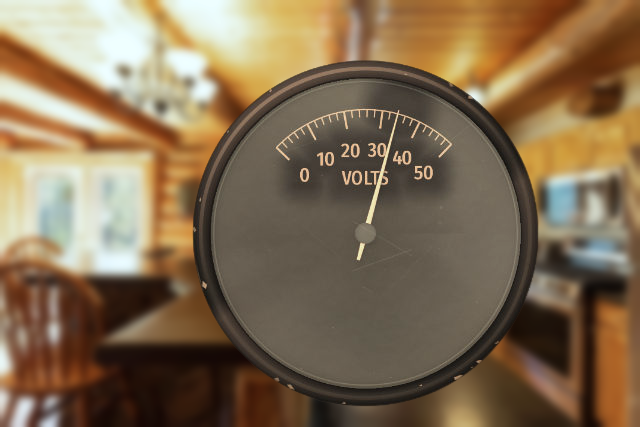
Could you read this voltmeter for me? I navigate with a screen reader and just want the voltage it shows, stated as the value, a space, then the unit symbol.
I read 34 V
